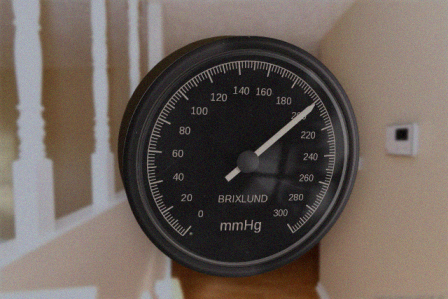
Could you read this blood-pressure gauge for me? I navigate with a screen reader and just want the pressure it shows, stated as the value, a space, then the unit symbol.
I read 200 mmHg
